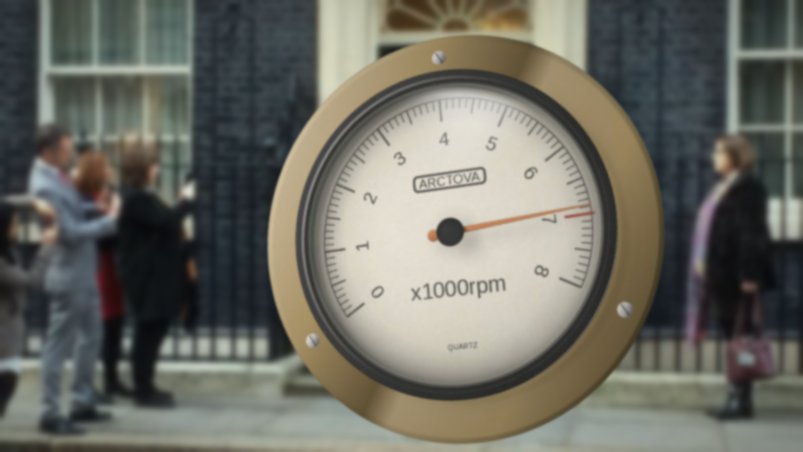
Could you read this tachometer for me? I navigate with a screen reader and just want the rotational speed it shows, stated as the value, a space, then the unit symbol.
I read 6900 rpm
